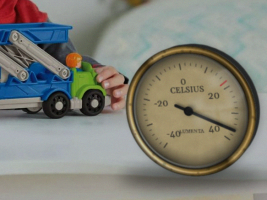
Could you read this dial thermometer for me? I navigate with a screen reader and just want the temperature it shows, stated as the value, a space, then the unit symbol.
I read 36 °C
